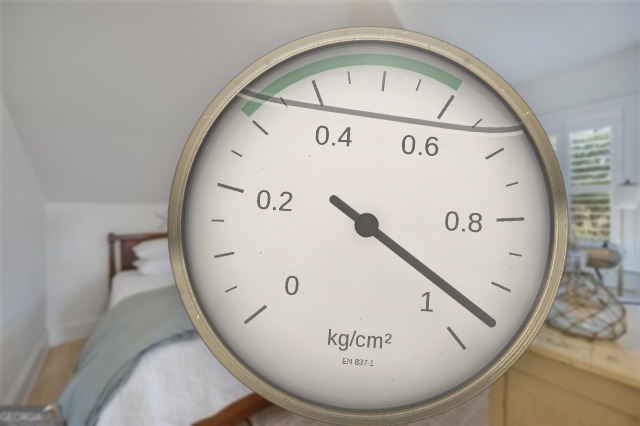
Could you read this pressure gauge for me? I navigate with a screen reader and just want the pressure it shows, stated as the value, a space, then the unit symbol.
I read 0.95 kg/cm²
